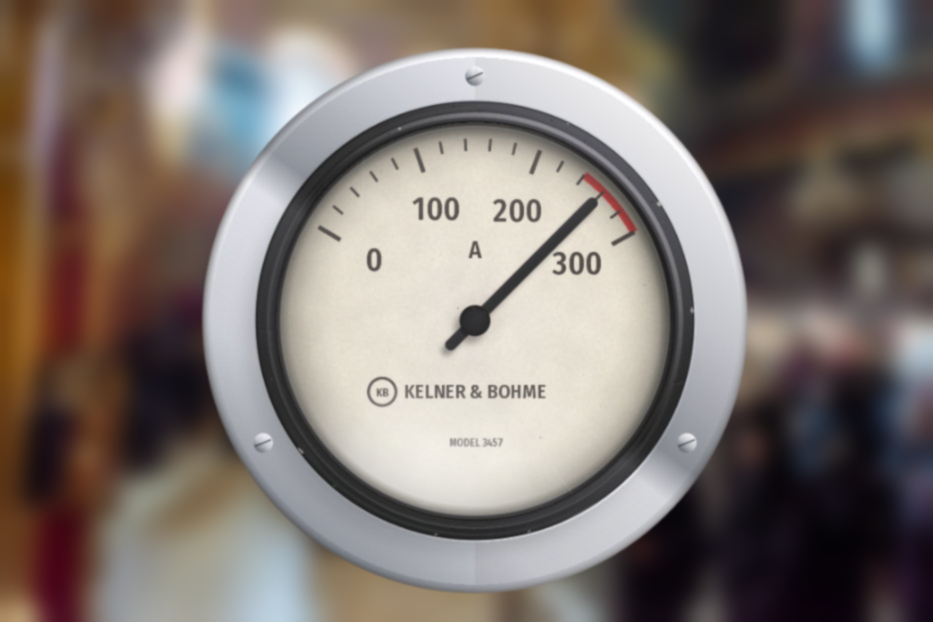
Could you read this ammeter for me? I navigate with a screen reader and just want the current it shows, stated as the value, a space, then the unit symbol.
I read 260 A
